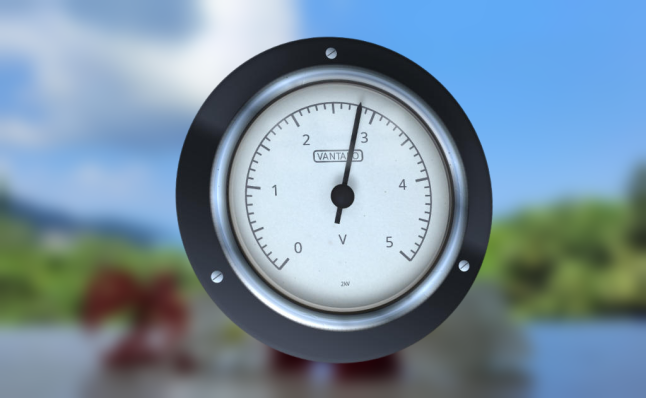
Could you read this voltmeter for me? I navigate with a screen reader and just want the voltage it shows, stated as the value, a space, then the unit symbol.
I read 2.8 V
